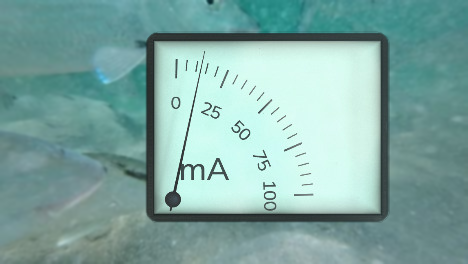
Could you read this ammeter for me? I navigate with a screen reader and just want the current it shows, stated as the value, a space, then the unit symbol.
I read 12.5 mA
